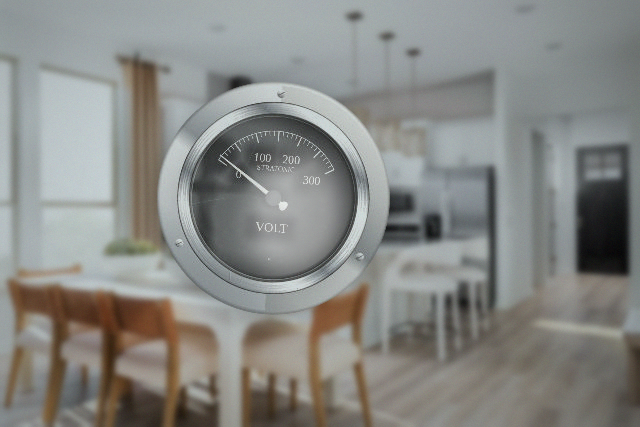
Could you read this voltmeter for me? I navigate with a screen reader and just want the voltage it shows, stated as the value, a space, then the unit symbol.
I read 10 V
